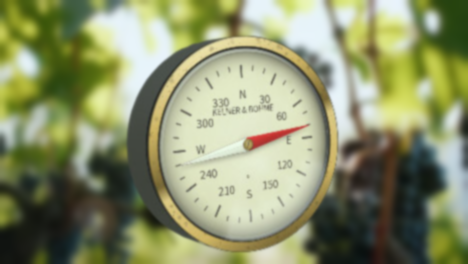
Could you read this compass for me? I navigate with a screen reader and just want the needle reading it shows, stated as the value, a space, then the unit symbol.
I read 80 °
